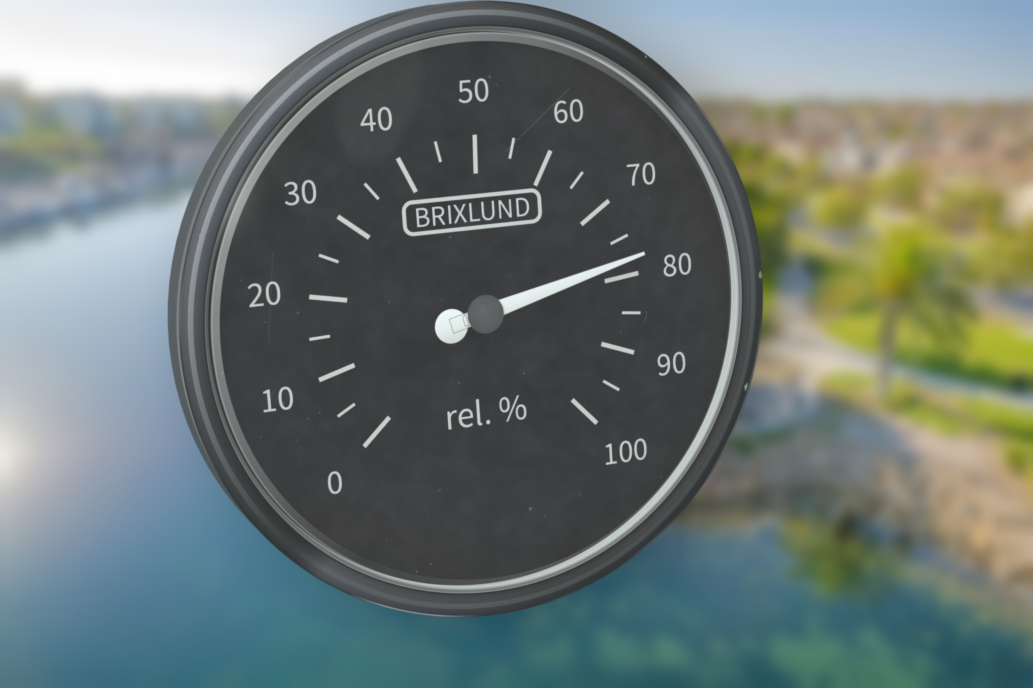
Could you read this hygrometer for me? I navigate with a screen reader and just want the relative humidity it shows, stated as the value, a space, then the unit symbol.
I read 77.5 %
